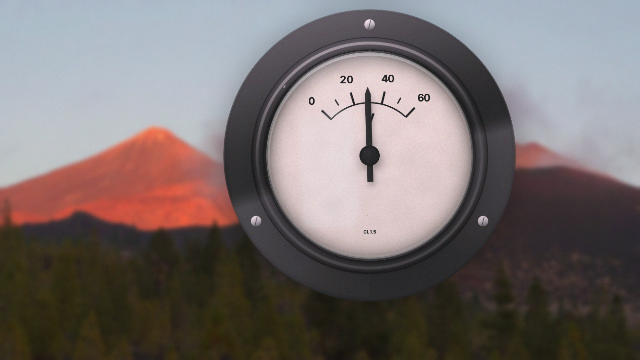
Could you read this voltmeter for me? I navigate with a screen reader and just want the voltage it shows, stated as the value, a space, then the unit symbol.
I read 30 V
